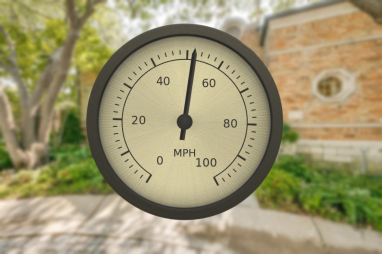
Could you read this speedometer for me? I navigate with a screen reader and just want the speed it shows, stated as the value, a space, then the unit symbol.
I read 52 mph
